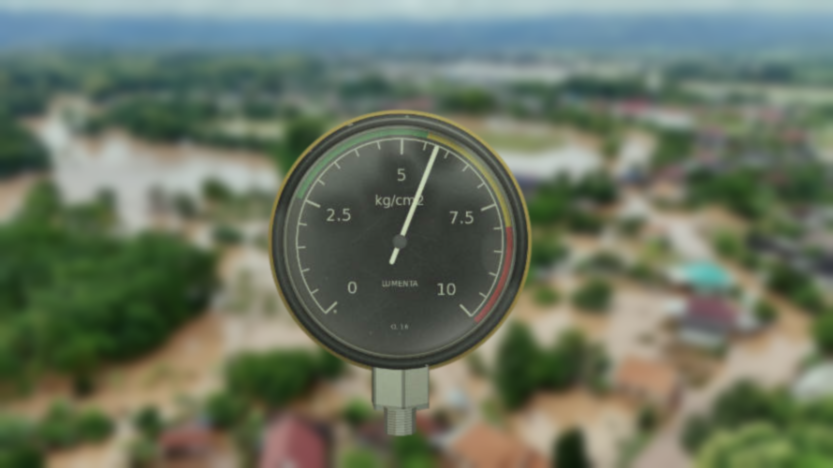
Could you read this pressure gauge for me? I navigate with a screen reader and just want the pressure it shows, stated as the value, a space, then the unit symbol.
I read 5.75 kg/cm²
